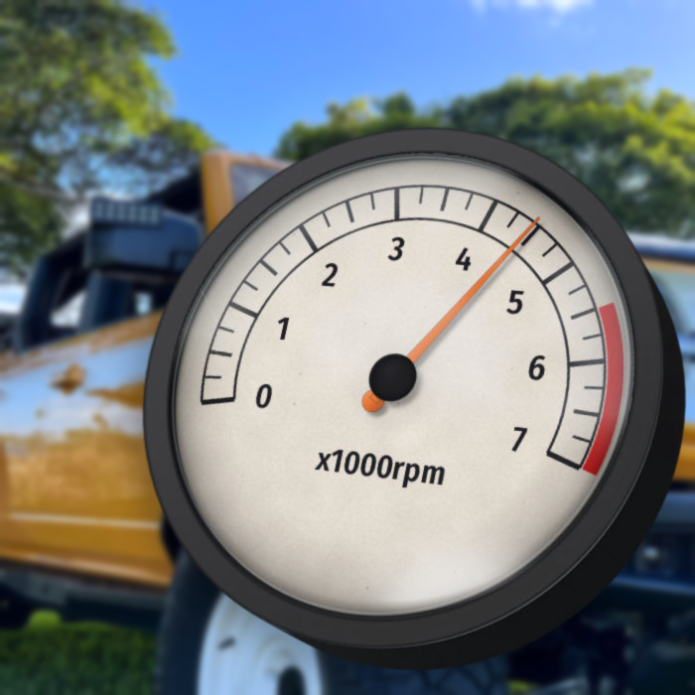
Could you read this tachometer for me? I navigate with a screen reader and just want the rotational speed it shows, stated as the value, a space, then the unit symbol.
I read 4500 rpm
